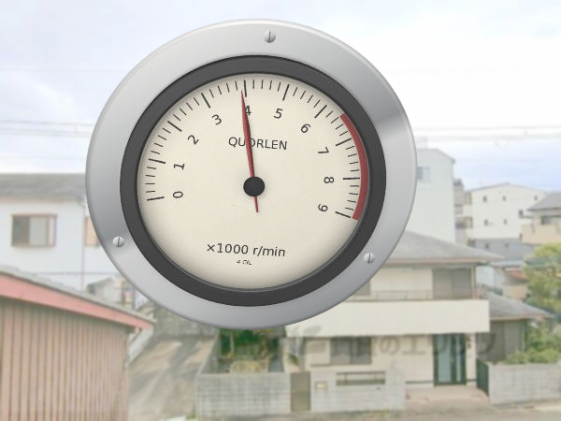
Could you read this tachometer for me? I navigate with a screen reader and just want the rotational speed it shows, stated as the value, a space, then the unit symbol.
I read 3900 rpm
